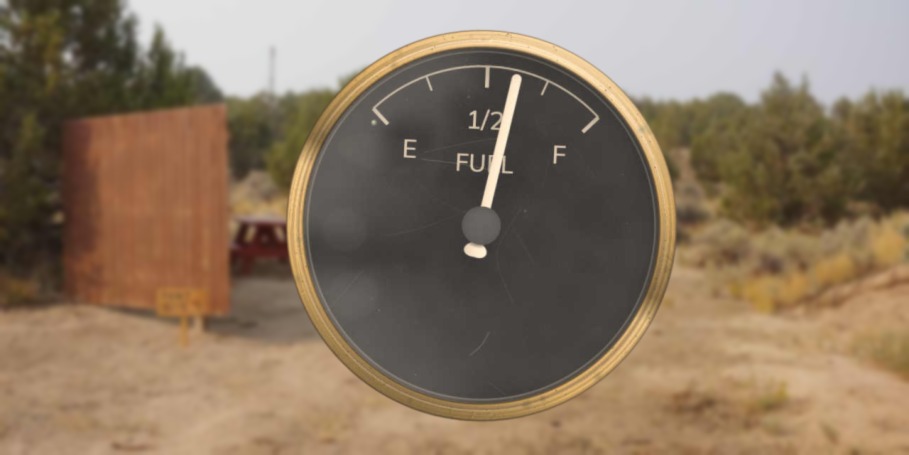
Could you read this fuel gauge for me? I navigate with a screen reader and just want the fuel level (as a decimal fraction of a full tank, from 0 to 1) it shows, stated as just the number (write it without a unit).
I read 0.625
